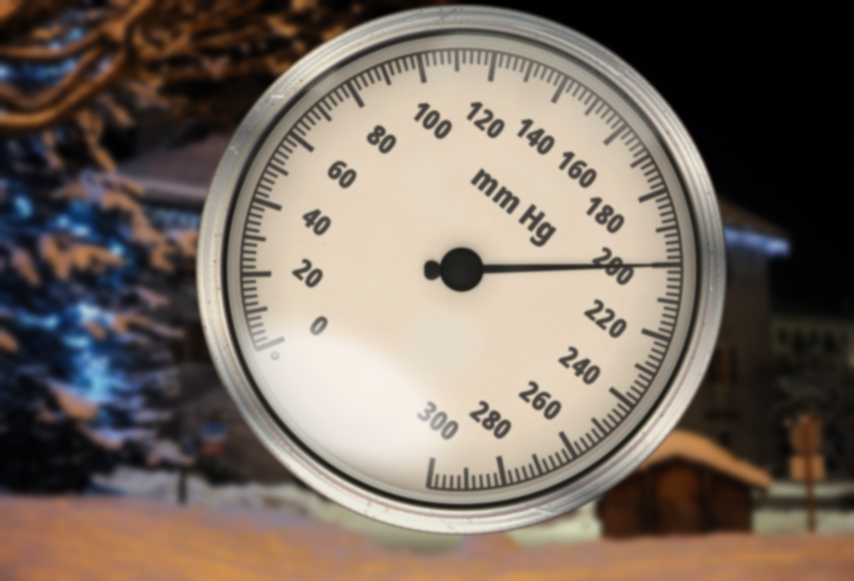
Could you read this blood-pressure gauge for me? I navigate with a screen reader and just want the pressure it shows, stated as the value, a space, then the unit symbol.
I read 200 mmHg
